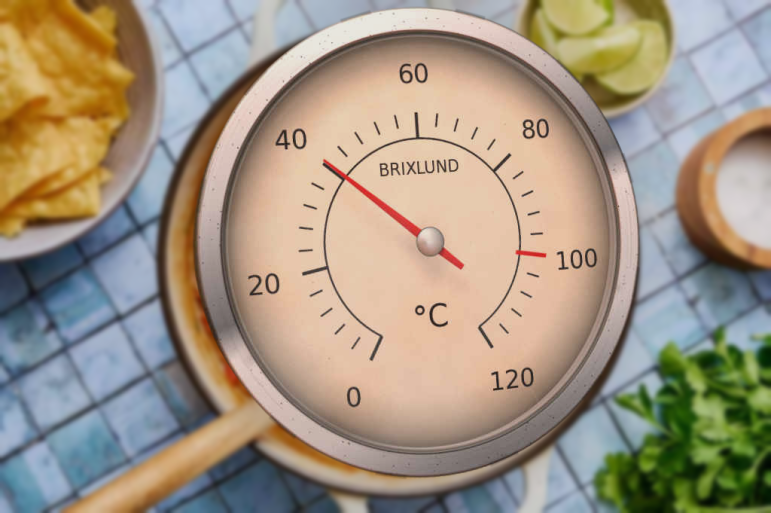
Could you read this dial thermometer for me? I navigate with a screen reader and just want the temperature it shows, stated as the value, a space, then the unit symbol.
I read 40 °C
